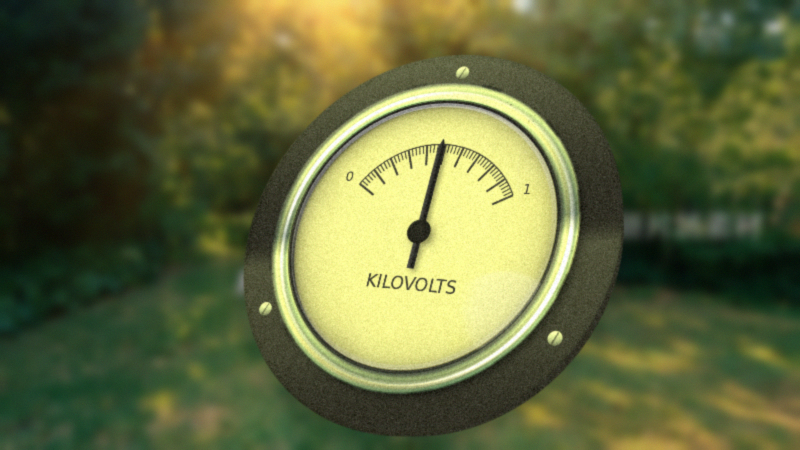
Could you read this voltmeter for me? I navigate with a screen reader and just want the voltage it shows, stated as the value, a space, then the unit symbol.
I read 0.5 kV
